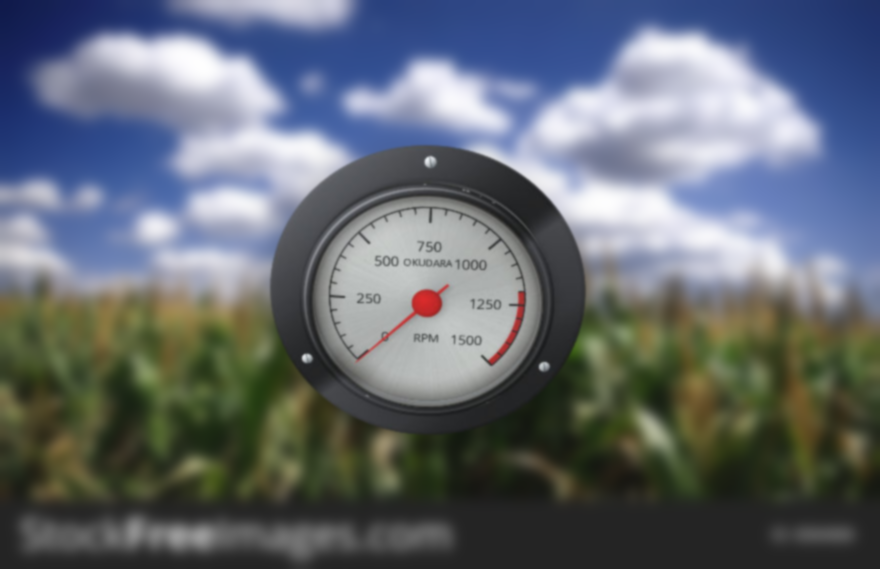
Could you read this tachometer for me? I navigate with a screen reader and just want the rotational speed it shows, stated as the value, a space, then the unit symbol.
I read 0 rpm
